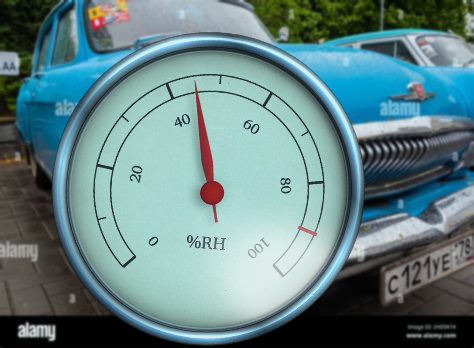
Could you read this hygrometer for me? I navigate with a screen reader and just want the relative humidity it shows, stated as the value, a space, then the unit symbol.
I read 45 %
